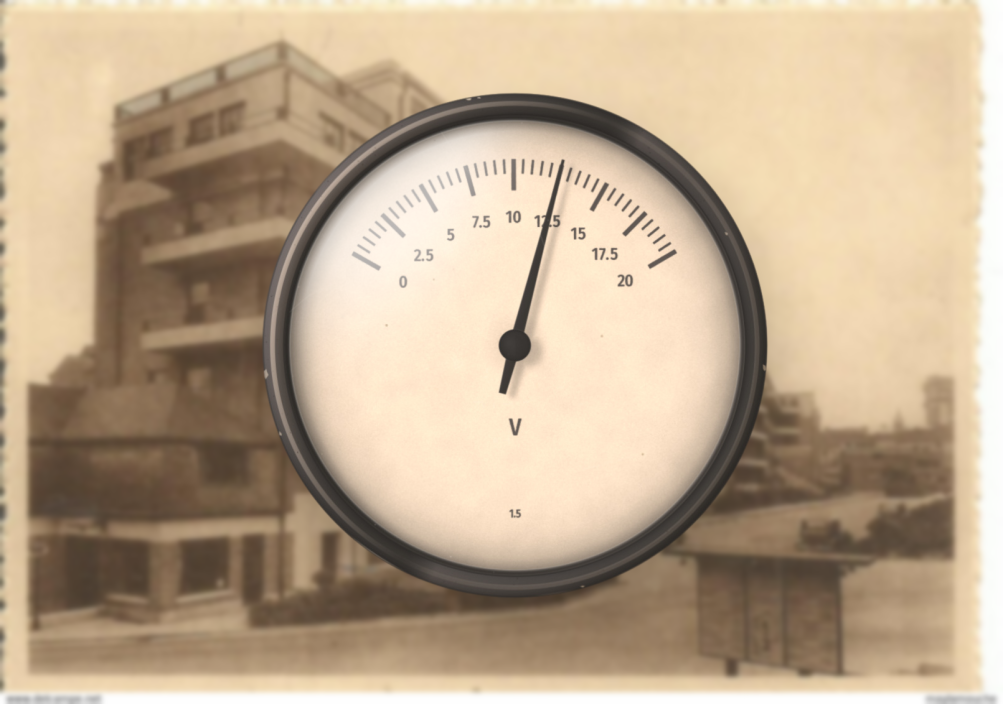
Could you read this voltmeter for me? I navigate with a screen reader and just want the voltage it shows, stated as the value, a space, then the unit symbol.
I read 12.5 V
